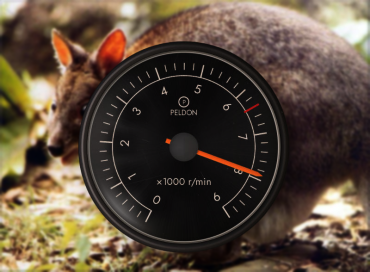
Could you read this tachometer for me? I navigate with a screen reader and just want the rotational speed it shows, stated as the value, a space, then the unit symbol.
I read 7900 rpm
